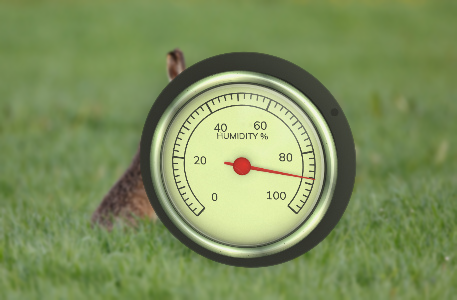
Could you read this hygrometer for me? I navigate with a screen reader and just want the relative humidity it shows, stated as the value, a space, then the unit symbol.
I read 88 %
